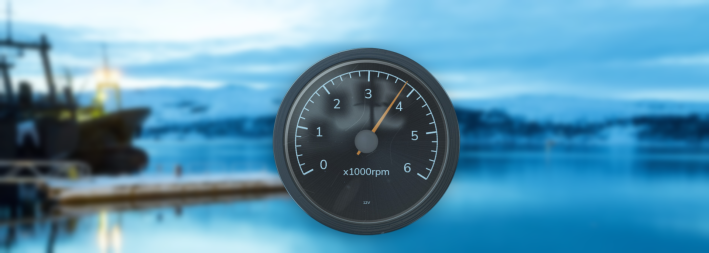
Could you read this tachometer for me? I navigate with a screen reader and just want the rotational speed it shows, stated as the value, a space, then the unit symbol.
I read 3800 rpm
